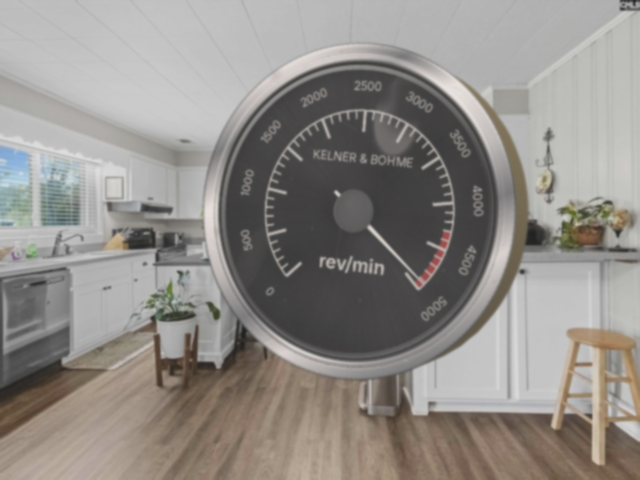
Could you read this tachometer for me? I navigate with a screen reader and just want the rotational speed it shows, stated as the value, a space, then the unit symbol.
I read 4900 rpm
